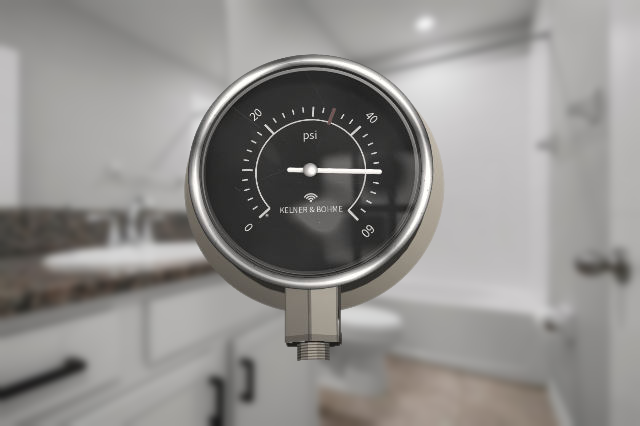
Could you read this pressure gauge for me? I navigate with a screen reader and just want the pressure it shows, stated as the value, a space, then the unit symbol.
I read 50 psi
